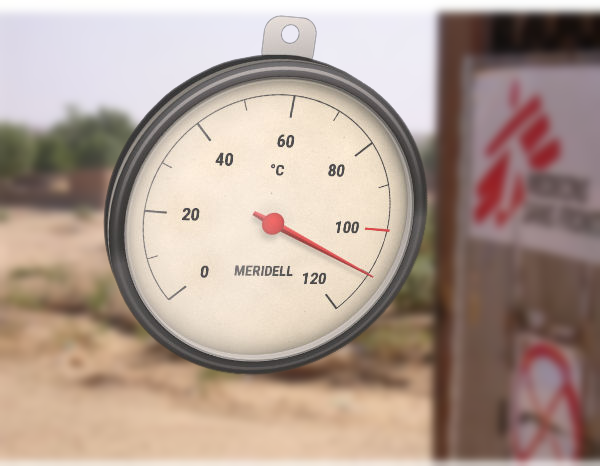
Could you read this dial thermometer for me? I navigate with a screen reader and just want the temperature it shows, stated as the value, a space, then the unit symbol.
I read 110 °C
